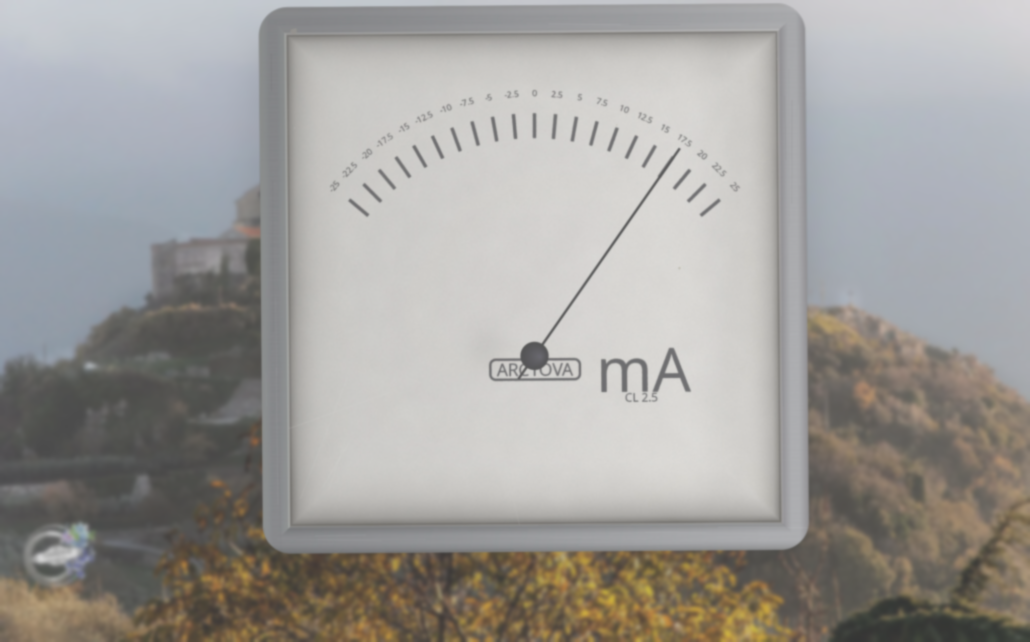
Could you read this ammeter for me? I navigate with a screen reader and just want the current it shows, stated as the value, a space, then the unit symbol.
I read 17.5 mA
